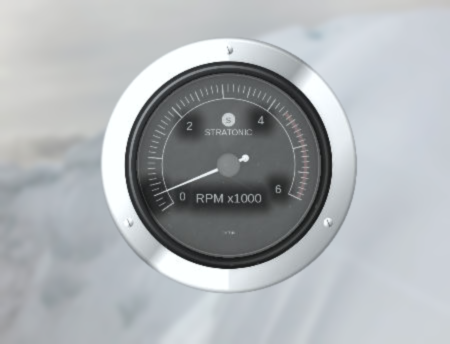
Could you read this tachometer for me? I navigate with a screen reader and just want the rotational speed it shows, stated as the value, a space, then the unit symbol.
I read 300 rpm
